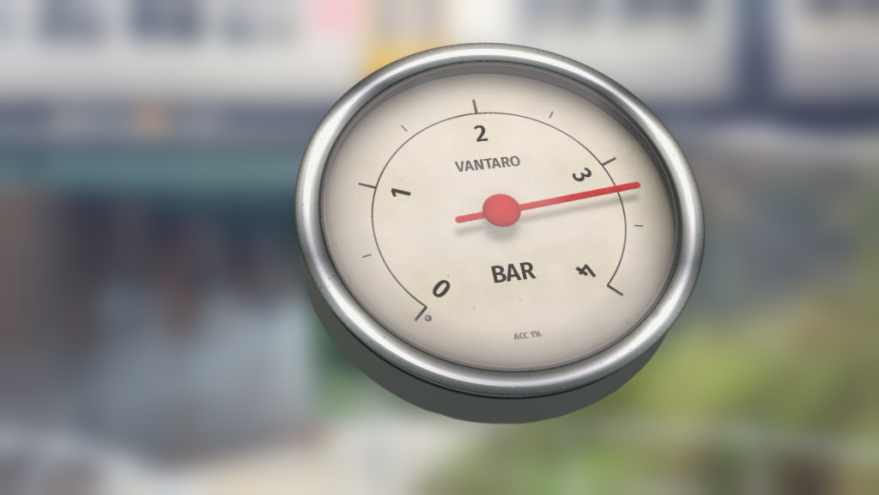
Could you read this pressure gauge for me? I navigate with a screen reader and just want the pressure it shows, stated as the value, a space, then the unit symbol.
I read 3.25 bar
